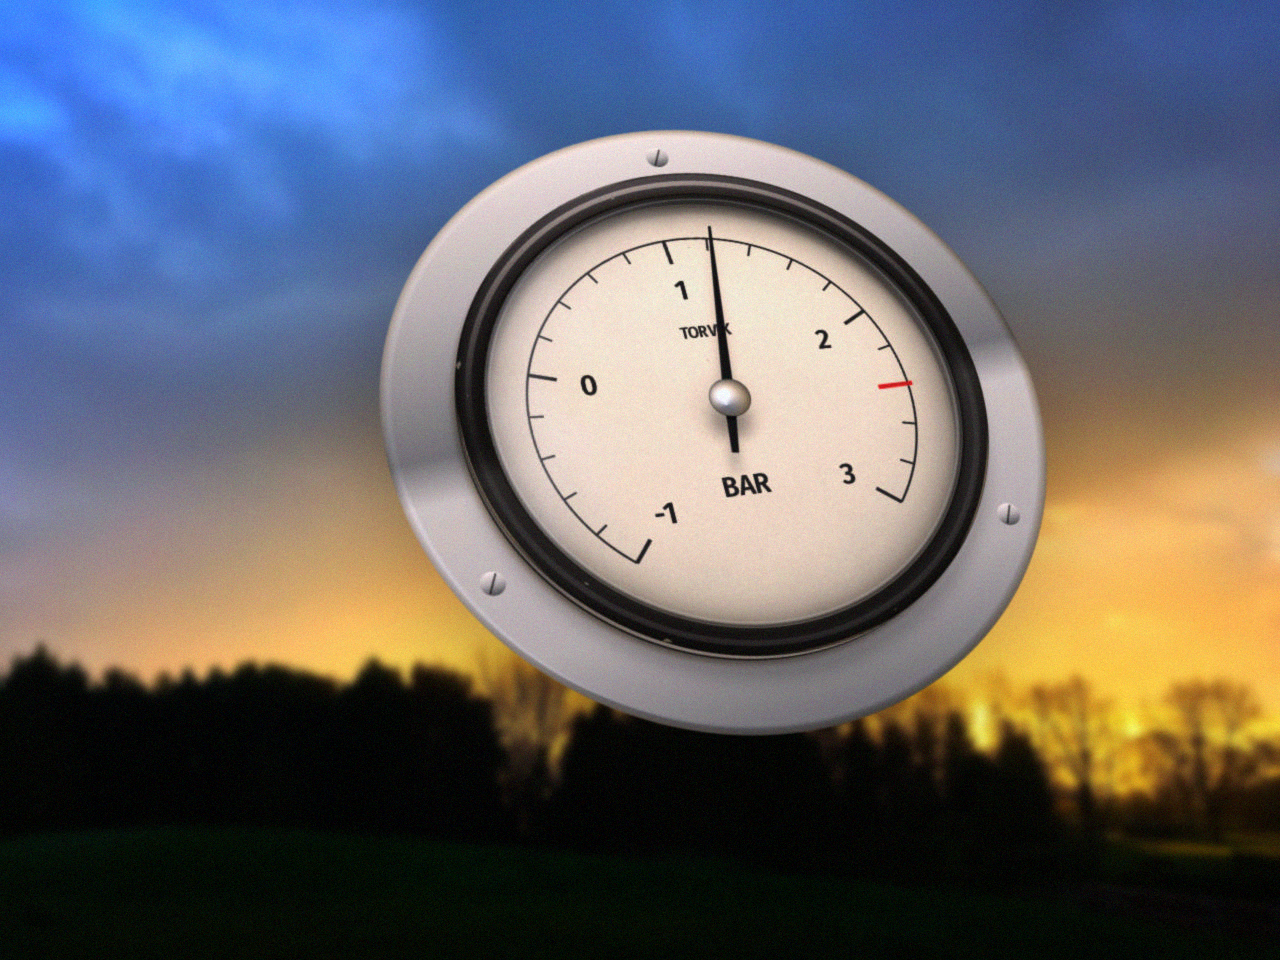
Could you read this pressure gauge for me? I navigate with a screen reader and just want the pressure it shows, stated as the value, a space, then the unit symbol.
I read 1.2 bar
